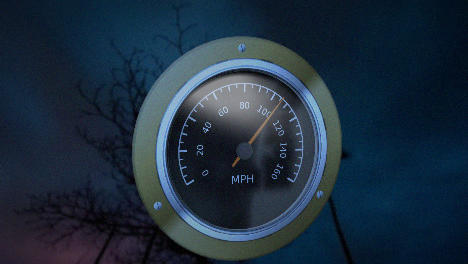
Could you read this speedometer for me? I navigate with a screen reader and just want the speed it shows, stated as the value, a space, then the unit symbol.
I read 105 mph
